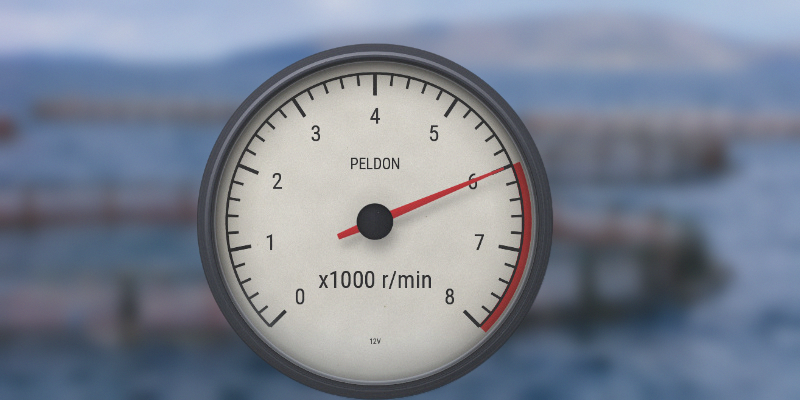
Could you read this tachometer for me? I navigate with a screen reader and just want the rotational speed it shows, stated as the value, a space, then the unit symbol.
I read 6000 rpm
